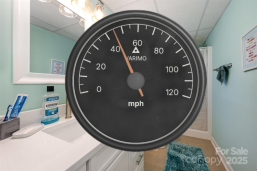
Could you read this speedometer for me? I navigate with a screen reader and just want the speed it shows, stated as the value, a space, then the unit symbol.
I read 45 mph
